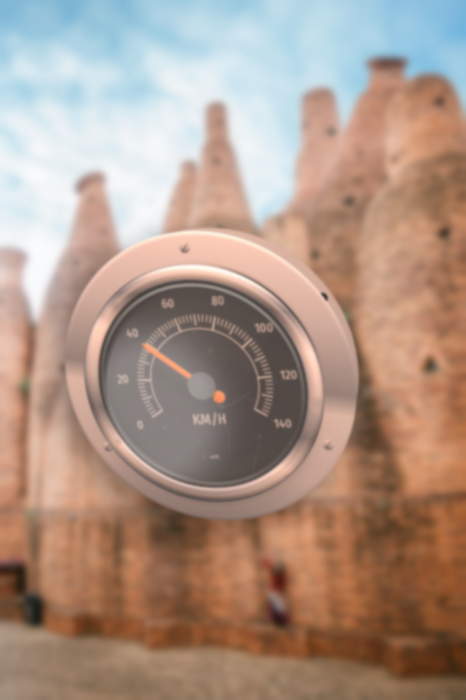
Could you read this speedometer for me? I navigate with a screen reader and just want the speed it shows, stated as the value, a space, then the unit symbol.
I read 40 km/h
